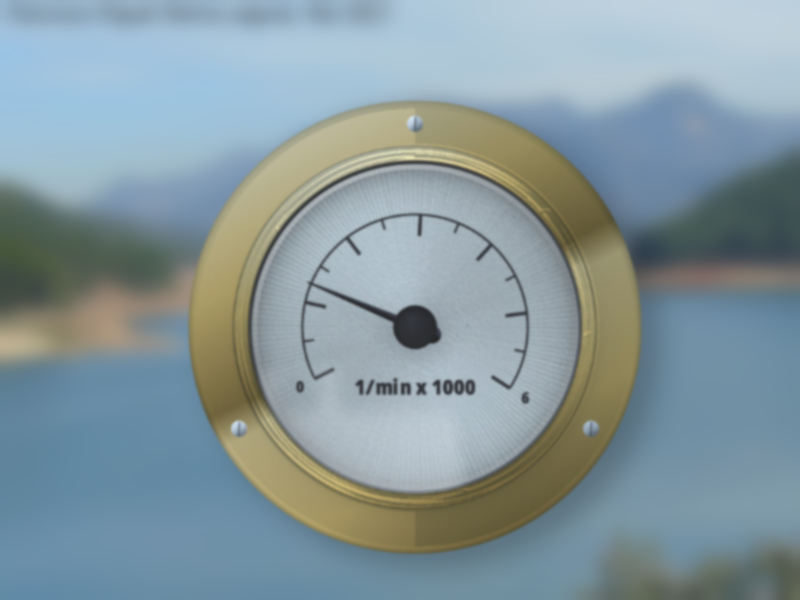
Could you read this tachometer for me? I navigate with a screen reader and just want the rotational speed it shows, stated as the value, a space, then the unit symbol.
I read 1250 rpm
